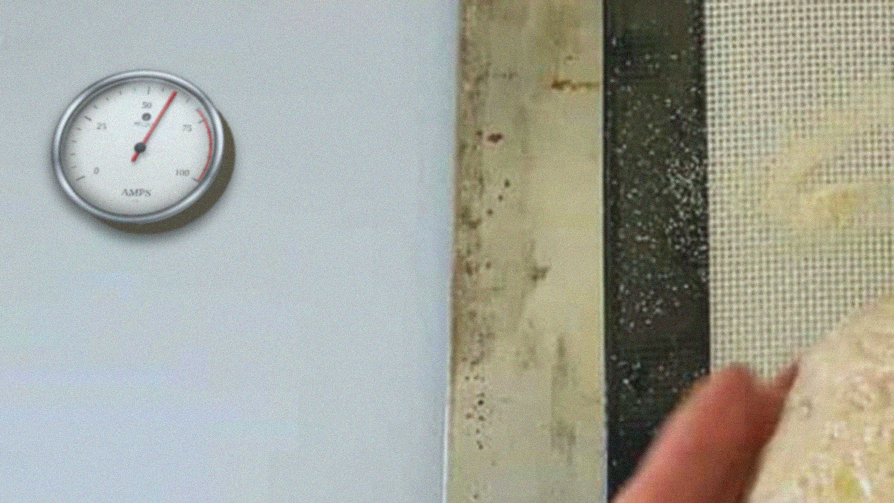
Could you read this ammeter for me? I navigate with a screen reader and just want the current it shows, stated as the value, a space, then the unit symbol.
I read 60 A
